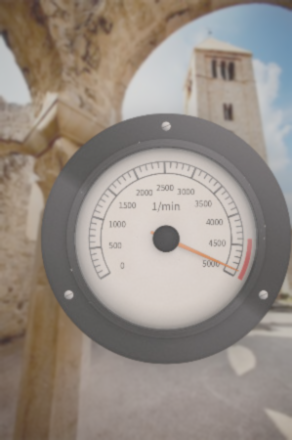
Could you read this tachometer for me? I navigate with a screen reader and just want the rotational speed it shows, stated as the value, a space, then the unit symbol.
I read 4900 rpm
